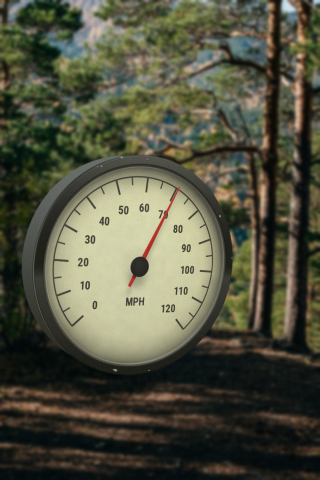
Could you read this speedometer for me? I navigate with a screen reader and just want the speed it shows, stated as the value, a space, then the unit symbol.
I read 70 mph
